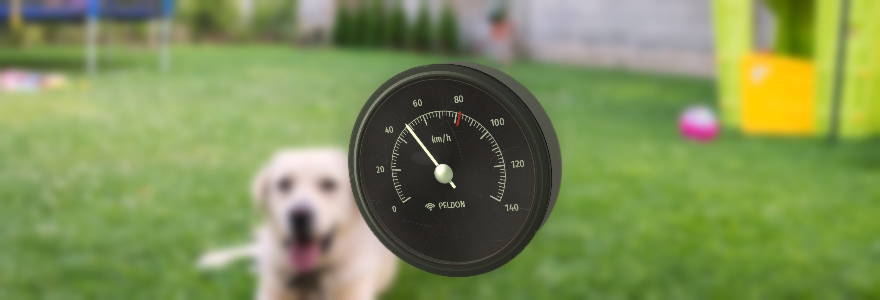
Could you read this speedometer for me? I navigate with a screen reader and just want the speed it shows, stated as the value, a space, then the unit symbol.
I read 50 km/h
